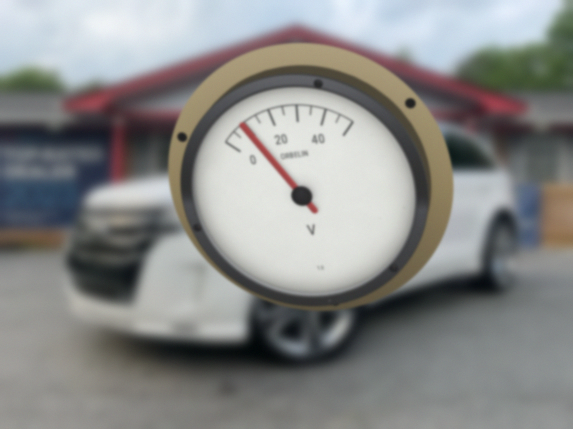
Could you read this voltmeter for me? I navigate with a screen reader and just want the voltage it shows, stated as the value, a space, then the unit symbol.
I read 10 V
